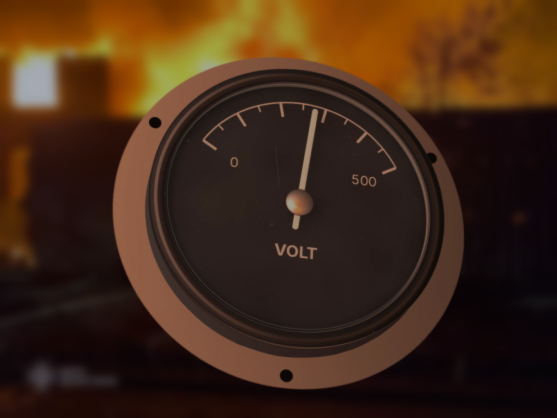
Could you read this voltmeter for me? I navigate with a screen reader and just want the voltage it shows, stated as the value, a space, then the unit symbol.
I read 275 V
